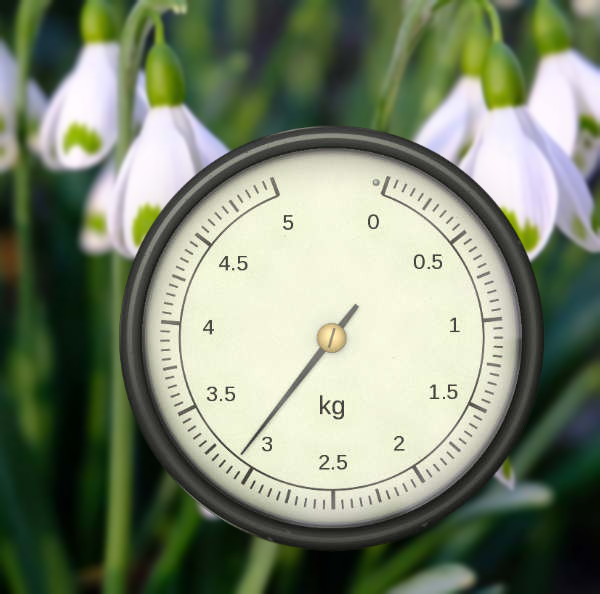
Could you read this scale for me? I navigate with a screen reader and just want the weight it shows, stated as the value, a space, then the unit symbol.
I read 3.1 kg
